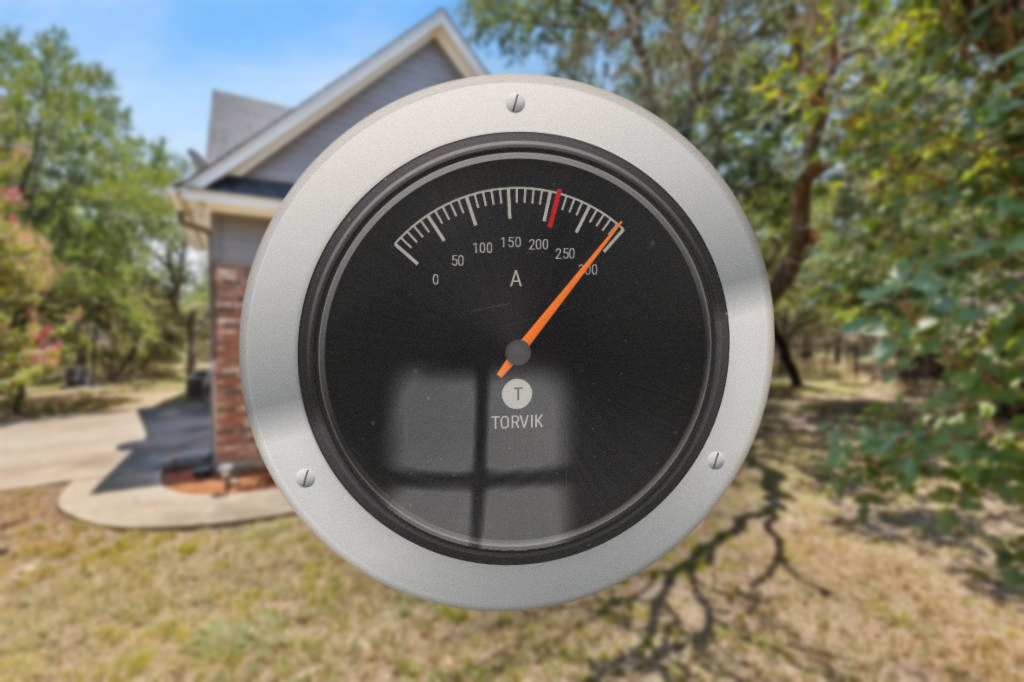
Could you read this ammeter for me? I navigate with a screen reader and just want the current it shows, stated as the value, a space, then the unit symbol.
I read 290 A
